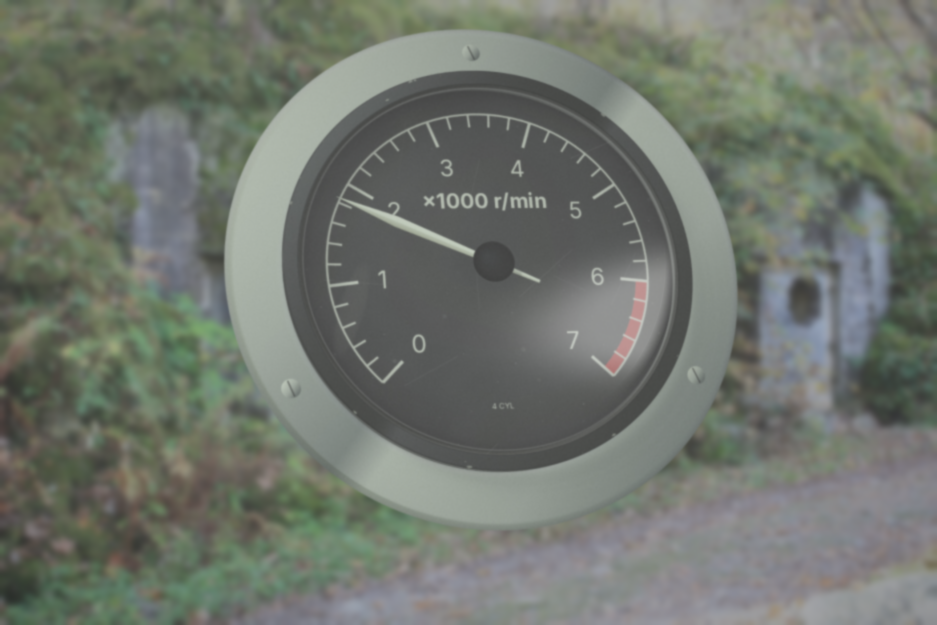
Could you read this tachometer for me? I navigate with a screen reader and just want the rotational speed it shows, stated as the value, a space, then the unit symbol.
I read 1800 rpm
